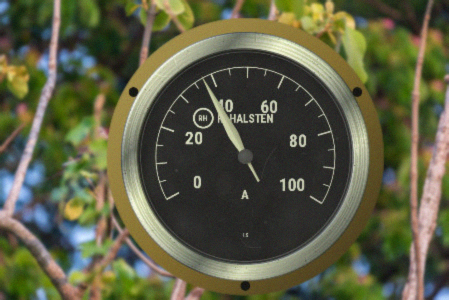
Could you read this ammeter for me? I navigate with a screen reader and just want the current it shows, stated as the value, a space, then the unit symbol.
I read 37.5 A
